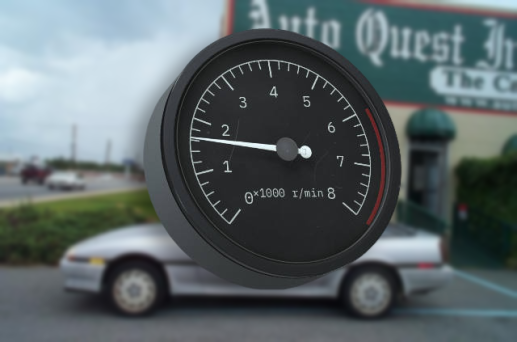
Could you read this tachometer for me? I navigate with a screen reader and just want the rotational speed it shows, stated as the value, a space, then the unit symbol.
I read 1600 rpm
